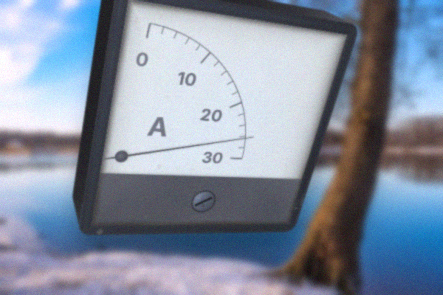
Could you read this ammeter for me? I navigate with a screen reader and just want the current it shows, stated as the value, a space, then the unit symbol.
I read 26 A
